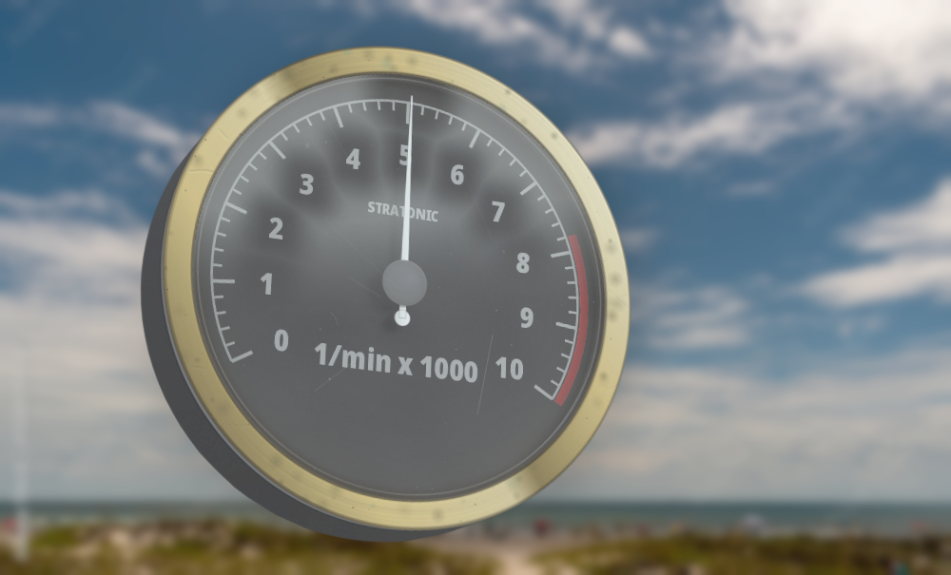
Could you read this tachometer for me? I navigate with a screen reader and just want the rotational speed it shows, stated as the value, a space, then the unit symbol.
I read 5000 rpm
